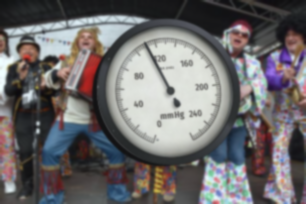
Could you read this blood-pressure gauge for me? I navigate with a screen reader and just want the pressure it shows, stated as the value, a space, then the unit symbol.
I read 110 mmHg
